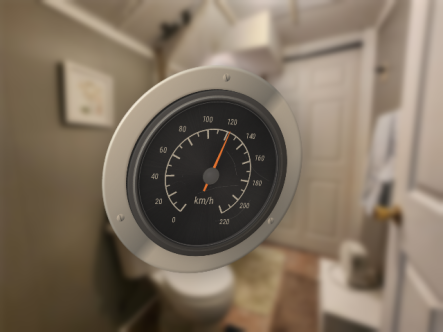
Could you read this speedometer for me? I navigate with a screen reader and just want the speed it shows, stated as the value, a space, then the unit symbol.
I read 120 km/h
